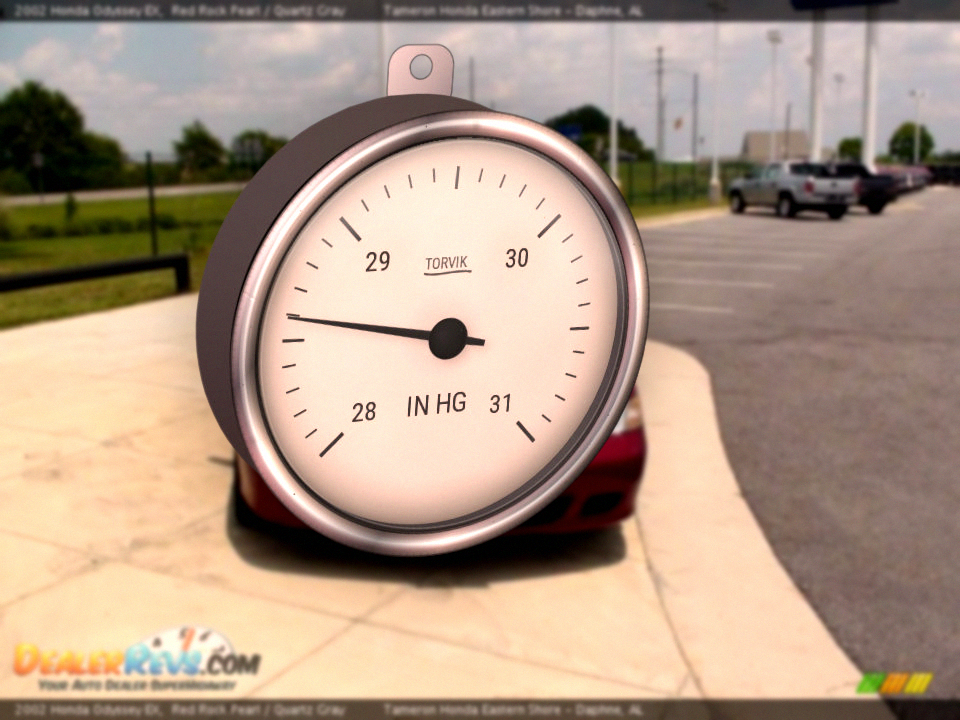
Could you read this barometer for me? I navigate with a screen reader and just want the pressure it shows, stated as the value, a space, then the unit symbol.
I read 28.6 inHg
